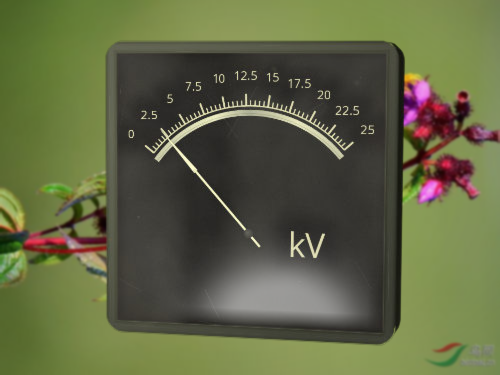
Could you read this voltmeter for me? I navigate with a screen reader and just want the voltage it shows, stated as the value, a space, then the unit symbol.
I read 2.5 kV
